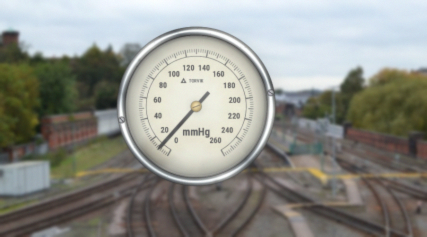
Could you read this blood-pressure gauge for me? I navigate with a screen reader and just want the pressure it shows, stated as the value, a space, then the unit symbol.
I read 10 mmHg
